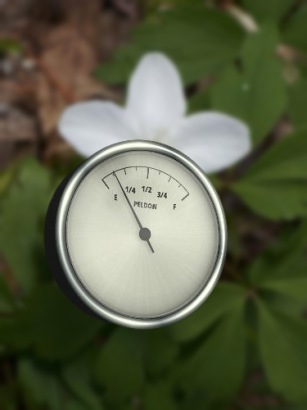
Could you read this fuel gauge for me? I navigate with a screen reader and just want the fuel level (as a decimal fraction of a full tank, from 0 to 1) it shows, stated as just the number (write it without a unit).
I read 0.125
